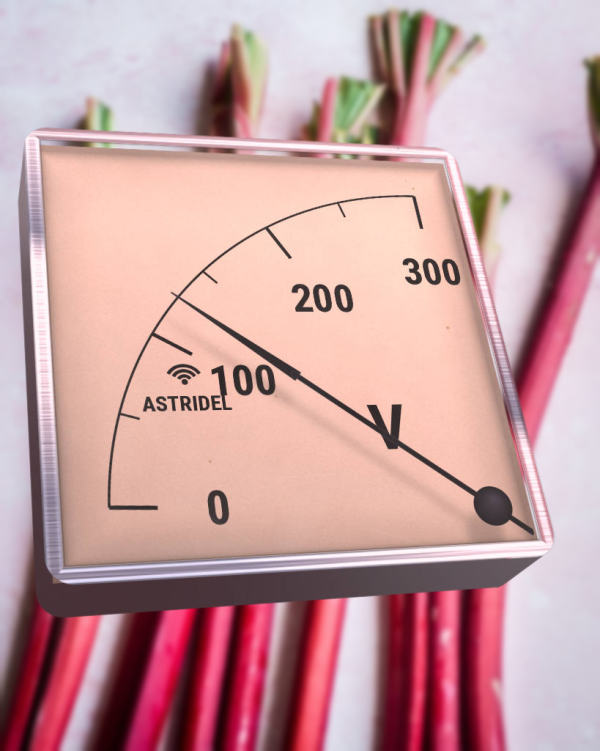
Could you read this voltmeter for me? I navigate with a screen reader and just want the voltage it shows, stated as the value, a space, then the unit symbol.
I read 125 V
